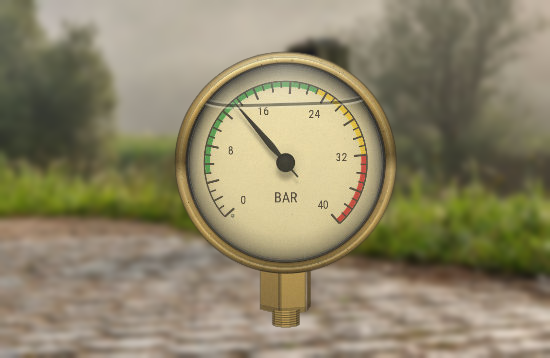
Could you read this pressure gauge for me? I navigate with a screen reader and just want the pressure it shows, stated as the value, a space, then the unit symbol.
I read 13.5 bar
